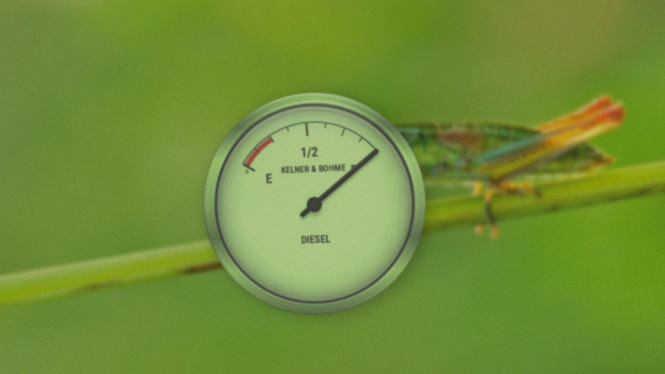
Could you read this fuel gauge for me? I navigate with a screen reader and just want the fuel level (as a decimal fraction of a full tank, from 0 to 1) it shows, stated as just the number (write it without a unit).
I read 1
